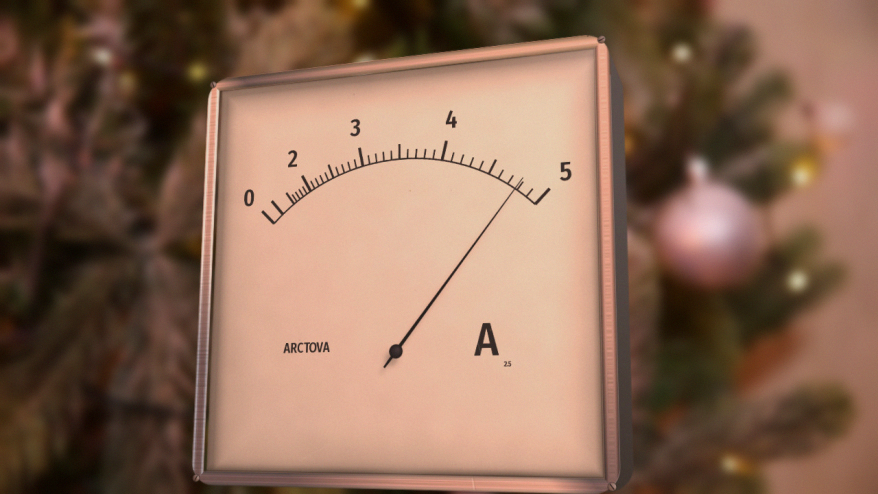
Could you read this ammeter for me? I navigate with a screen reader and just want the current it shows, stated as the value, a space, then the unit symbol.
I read 4.8 A
